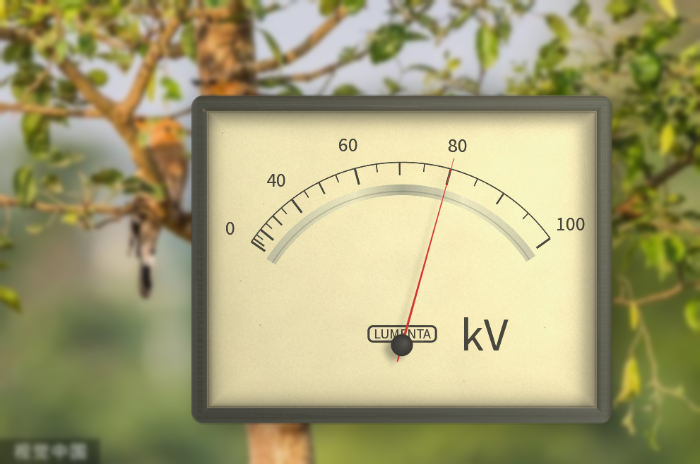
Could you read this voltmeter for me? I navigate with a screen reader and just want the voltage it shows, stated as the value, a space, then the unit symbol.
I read 80 kV
